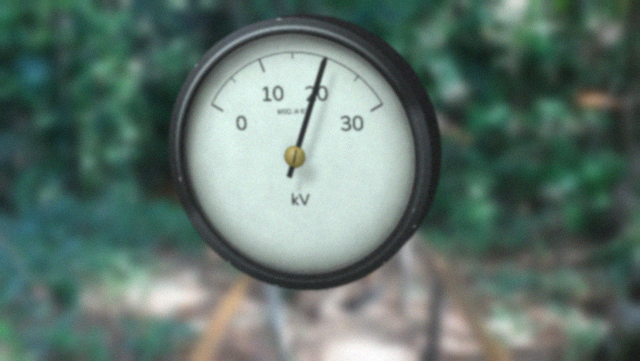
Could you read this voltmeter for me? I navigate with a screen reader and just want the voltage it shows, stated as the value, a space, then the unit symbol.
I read 20 kV
